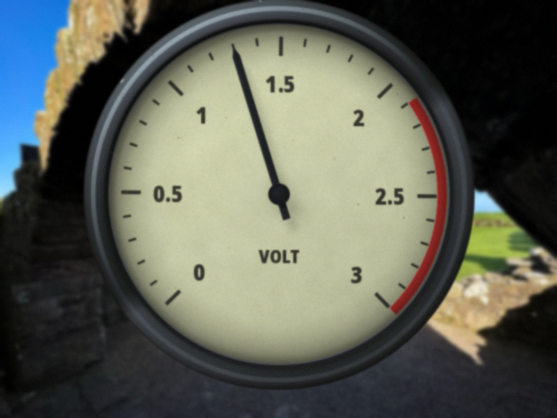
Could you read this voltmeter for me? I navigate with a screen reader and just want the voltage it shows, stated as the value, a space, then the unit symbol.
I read 1.3 V
